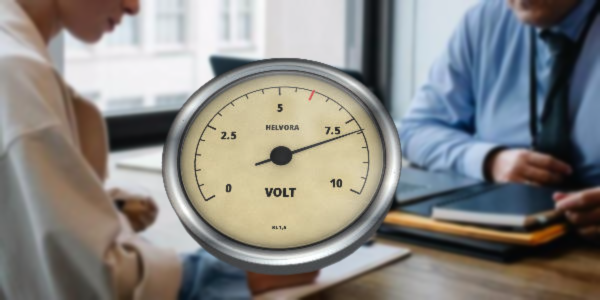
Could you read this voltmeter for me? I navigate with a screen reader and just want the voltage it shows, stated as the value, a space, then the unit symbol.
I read 8 V
